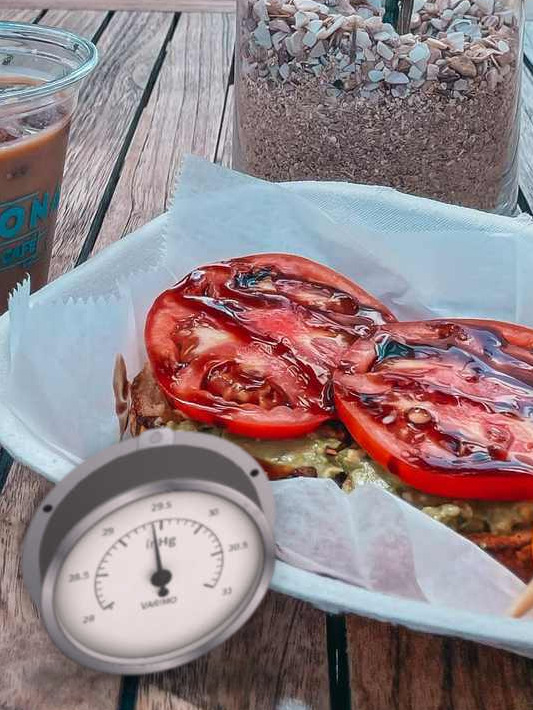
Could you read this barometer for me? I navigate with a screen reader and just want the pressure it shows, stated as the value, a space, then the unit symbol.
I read 29.4 inHg
